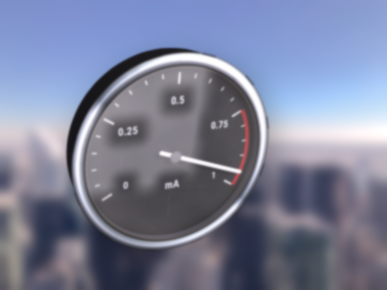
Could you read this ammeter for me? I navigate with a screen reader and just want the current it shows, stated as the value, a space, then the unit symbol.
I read 0.95 mA
